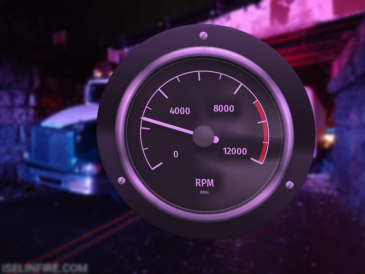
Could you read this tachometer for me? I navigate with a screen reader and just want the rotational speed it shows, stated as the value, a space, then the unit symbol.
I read 2500 rpm
